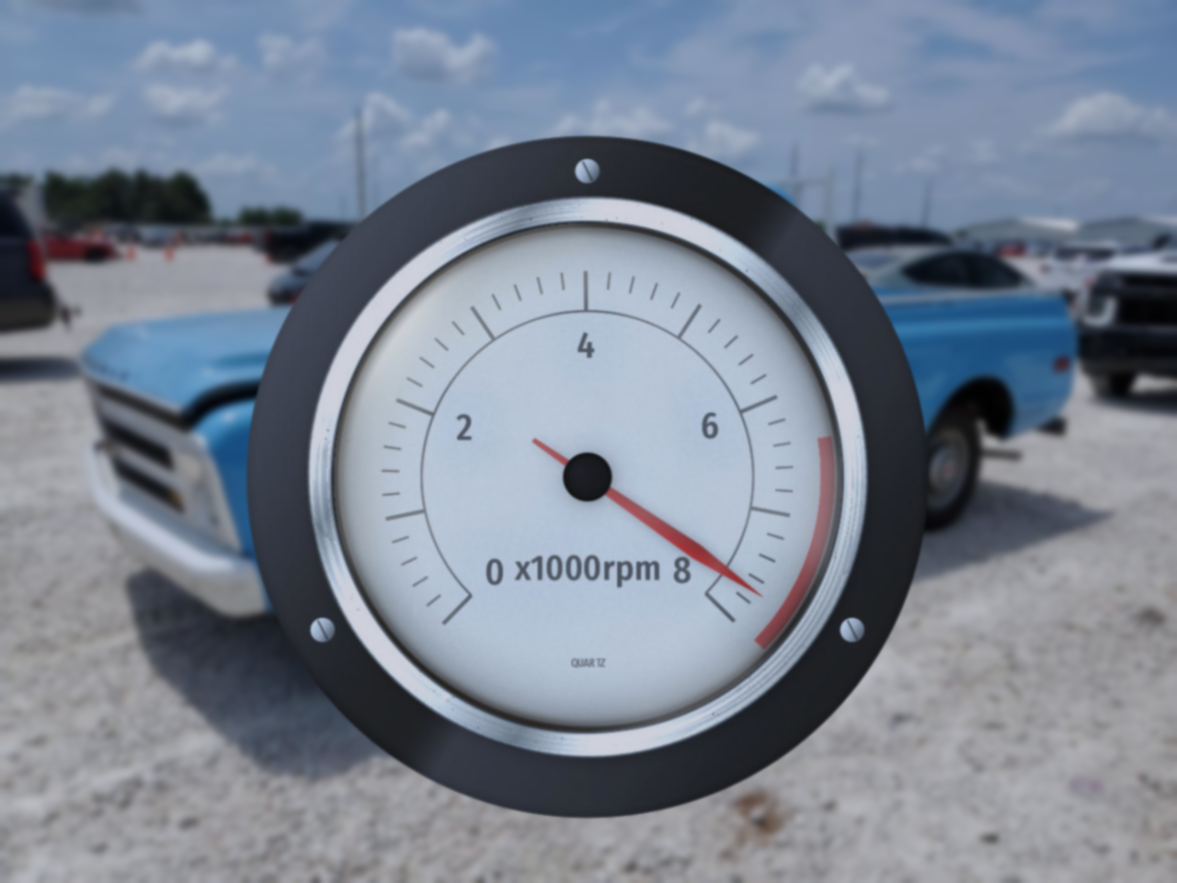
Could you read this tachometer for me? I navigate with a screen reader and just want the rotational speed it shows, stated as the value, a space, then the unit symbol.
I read 7700 rpm
